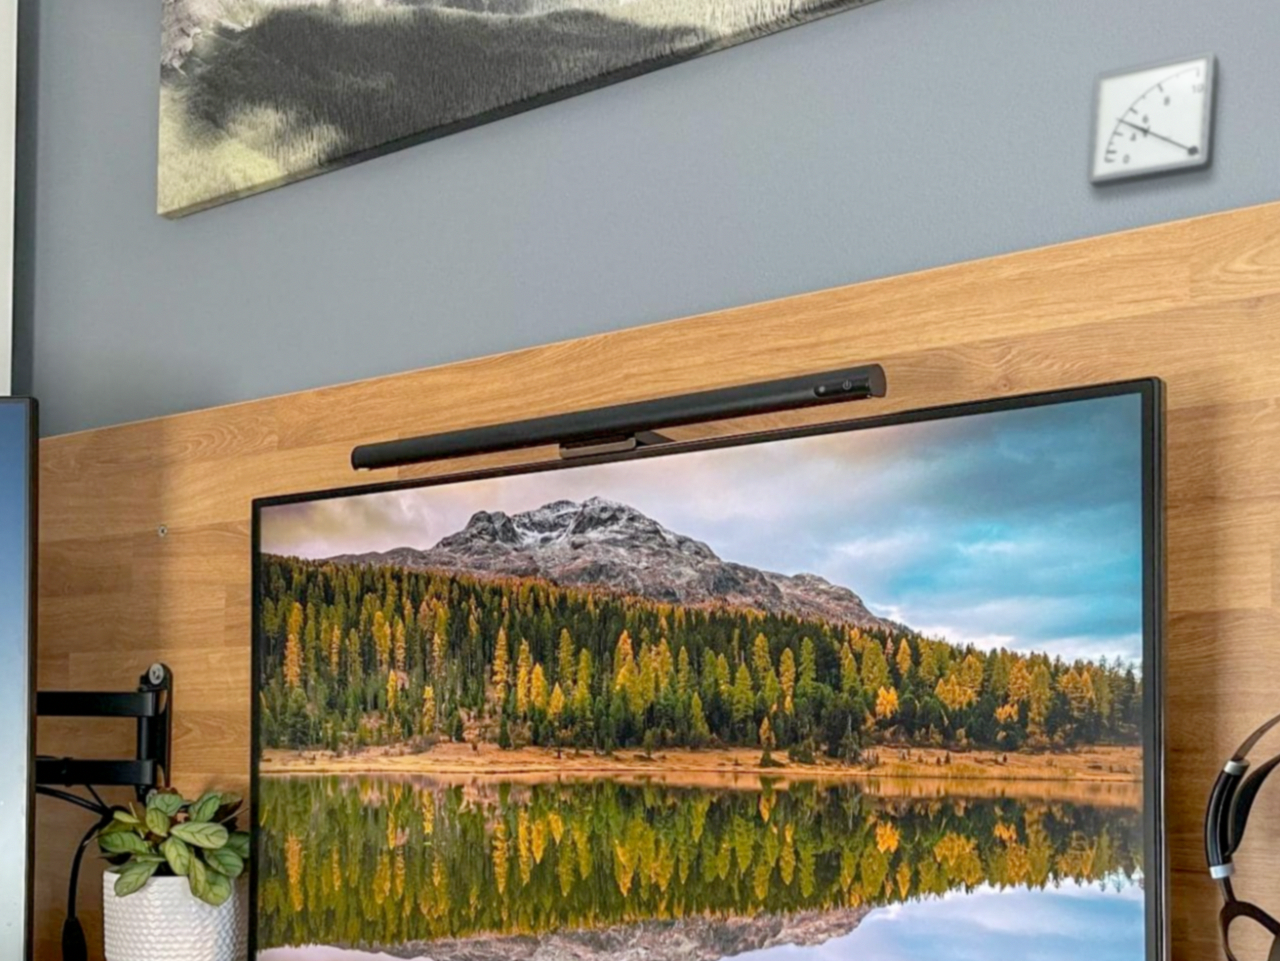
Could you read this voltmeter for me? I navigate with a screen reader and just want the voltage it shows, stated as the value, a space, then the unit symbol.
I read 5 V
